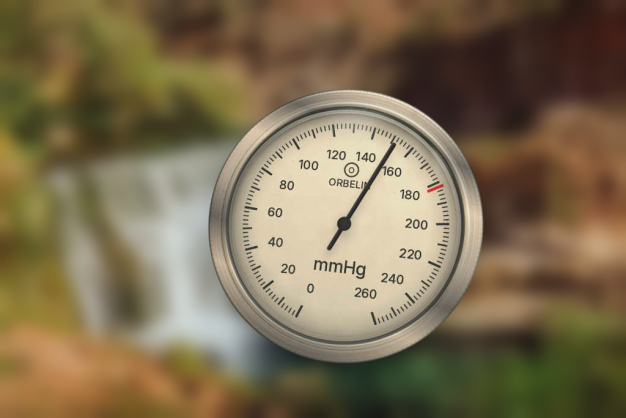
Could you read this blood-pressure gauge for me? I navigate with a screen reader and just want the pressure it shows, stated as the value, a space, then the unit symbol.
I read 152 mmHg
